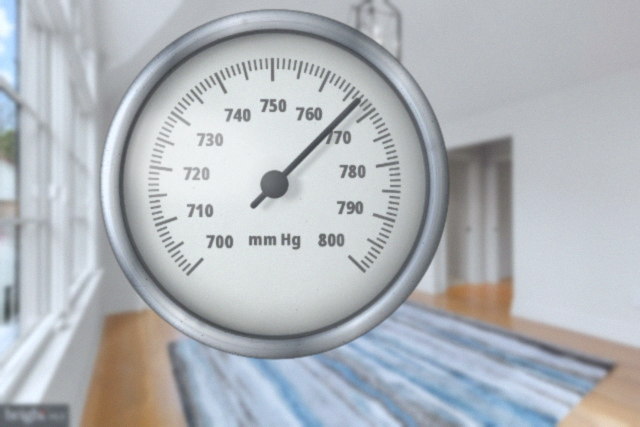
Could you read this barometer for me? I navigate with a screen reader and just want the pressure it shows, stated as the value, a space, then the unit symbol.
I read 767 mmHg
